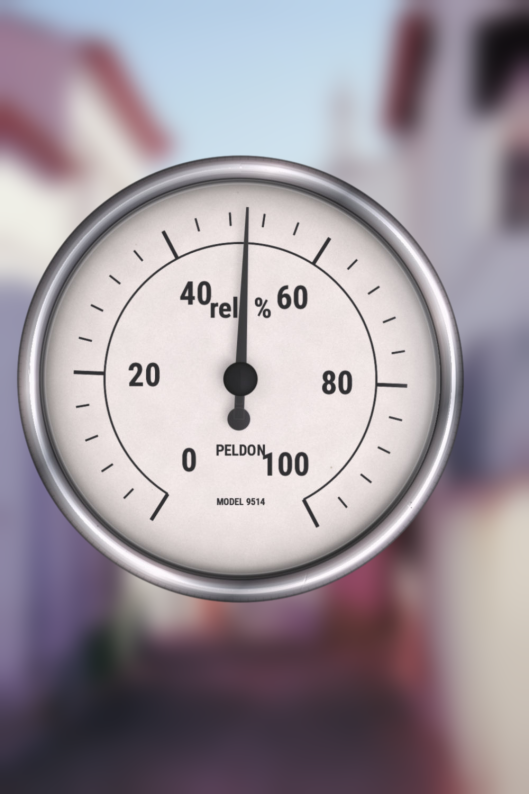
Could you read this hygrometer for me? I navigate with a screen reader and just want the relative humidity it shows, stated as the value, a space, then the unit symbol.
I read 50 %
